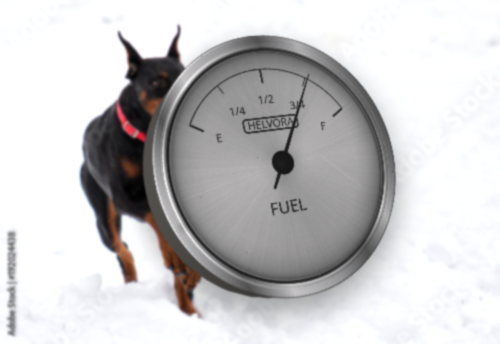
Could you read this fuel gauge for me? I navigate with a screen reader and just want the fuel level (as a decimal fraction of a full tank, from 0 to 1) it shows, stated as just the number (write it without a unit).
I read 0.75
